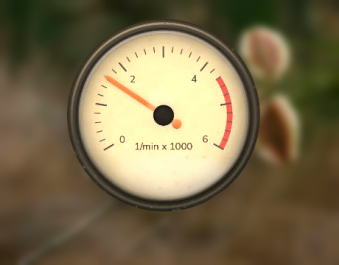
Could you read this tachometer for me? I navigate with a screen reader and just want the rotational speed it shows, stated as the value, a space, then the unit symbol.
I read 1600 rpm
